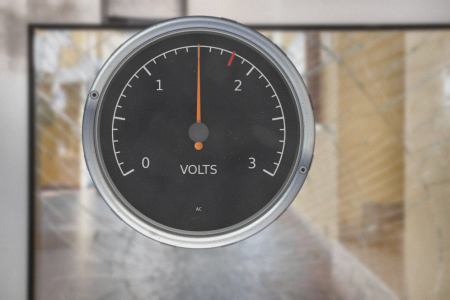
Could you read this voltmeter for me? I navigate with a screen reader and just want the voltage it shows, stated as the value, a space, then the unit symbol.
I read 1.5 V
